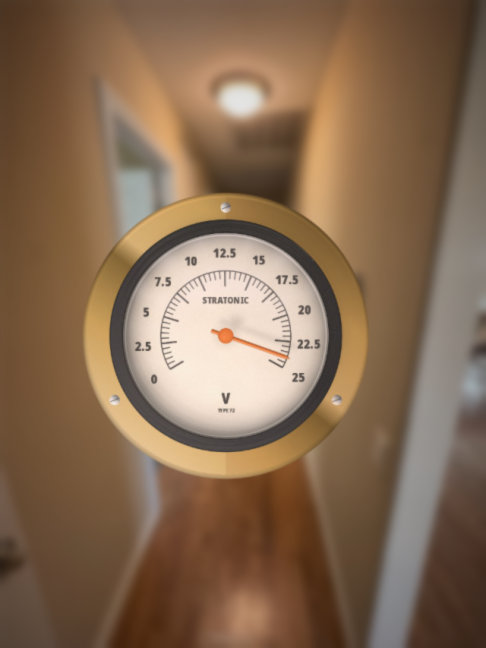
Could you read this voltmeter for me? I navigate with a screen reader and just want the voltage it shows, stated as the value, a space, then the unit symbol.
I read 24 V
